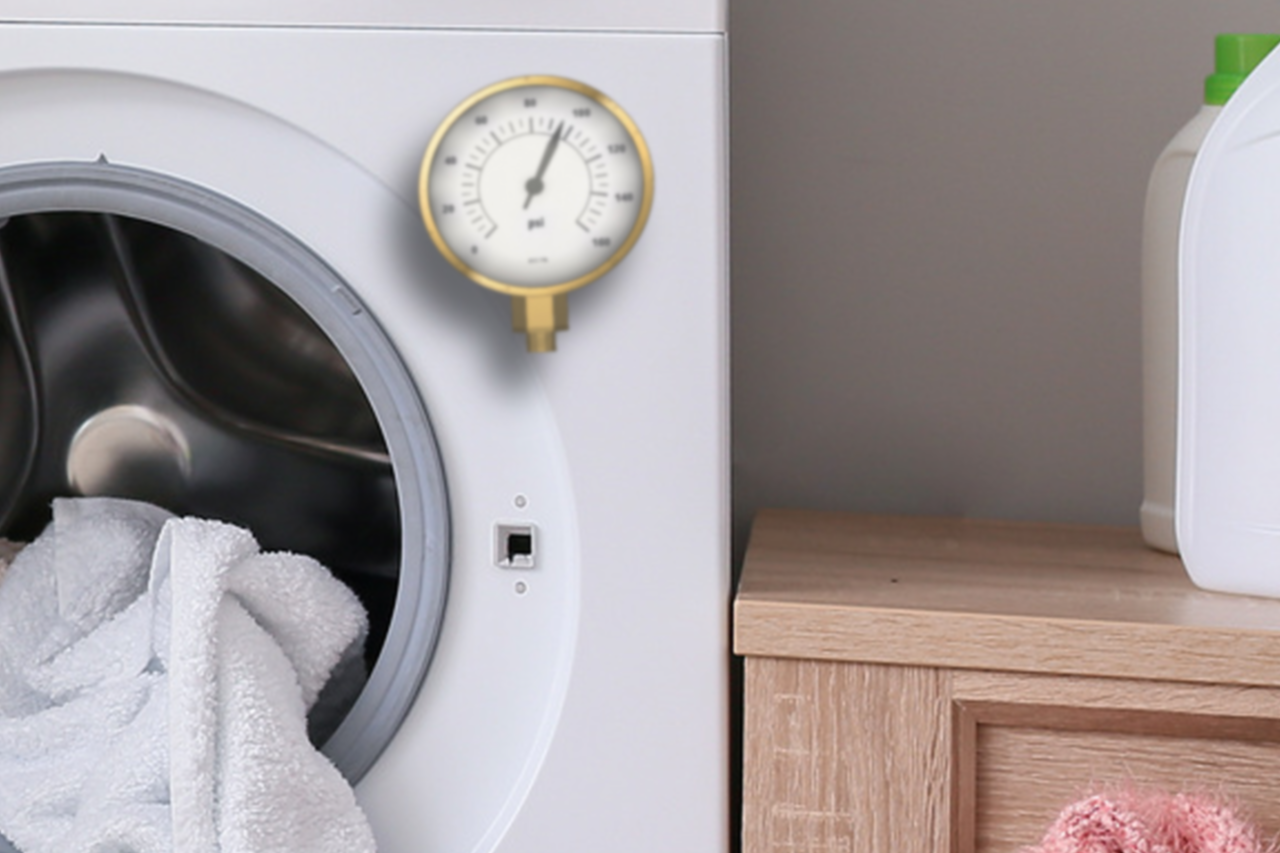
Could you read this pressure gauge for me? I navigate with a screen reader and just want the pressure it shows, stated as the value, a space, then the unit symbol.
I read 95 psi
